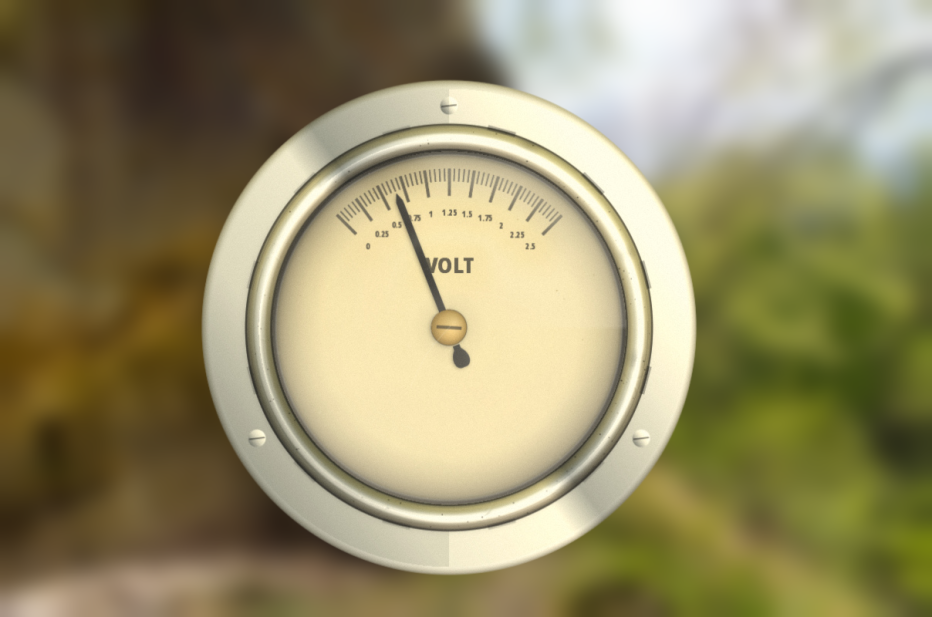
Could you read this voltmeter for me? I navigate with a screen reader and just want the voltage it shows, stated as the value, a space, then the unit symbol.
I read 0.65 V
